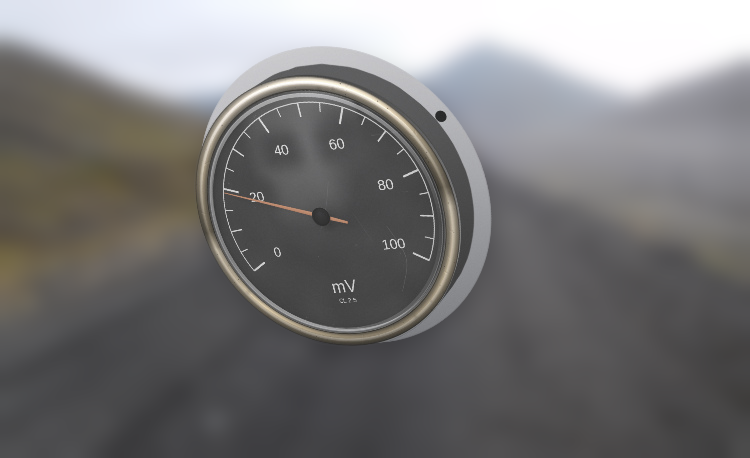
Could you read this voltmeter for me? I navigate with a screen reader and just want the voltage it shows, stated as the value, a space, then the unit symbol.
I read 20 mV
